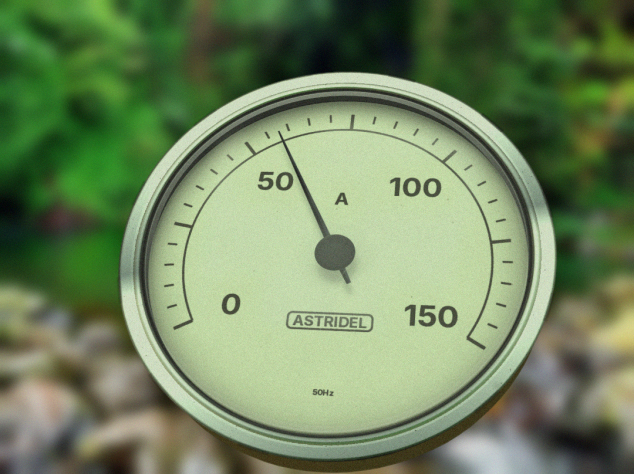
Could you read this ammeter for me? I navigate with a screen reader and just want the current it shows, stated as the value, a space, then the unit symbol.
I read 57.5 A
